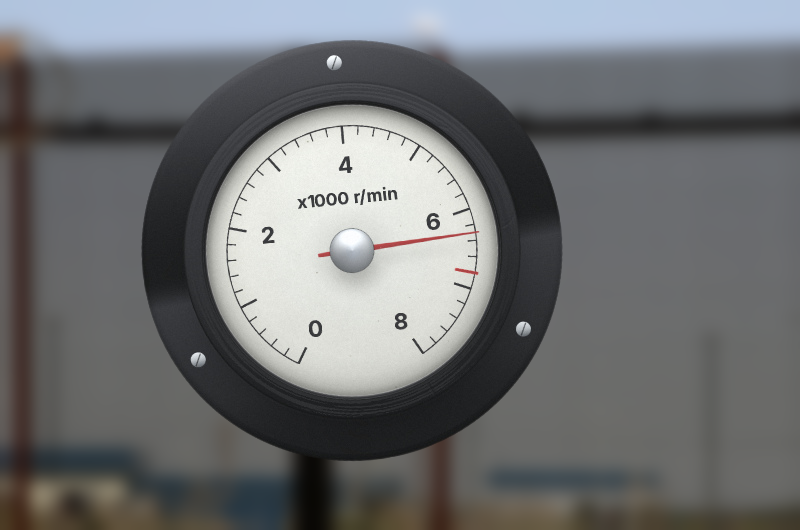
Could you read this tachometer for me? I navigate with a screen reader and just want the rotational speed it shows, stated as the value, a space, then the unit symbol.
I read 6300 rpm
